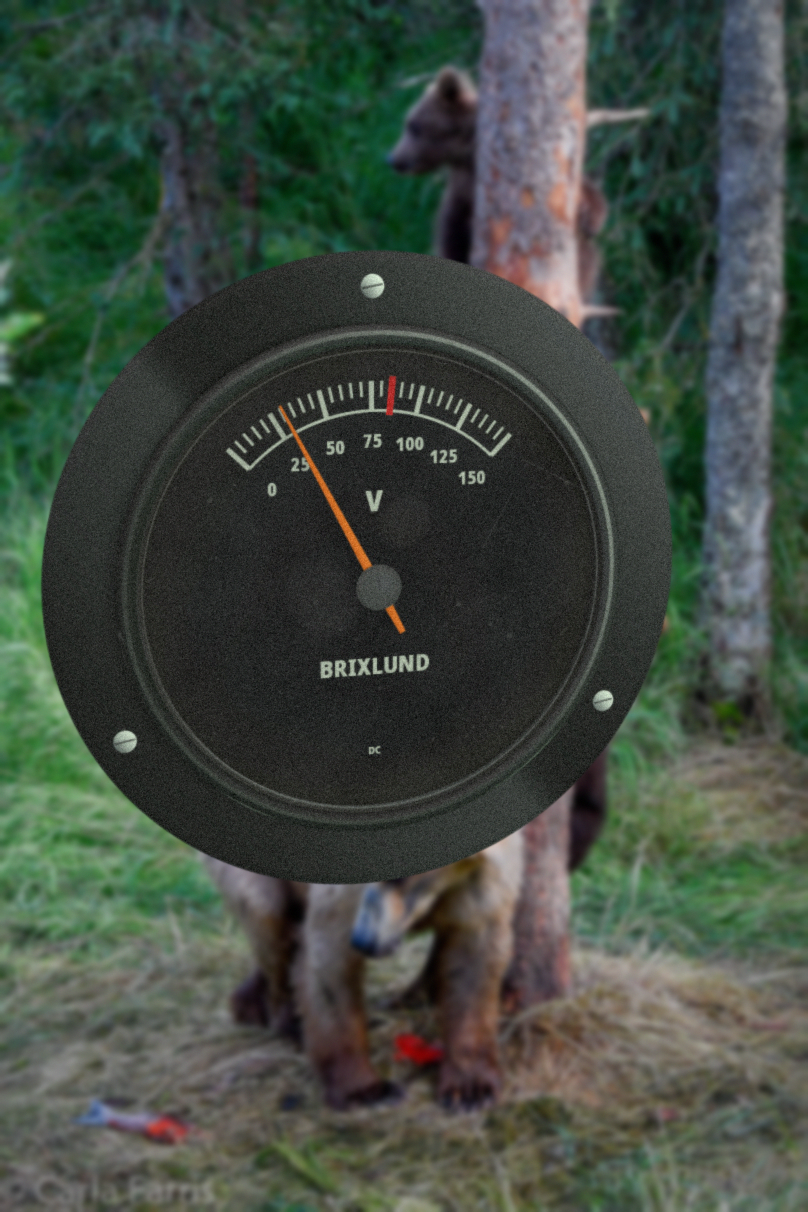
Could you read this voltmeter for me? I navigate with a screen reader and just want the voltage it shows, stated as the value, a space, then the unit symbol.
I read 30 V
